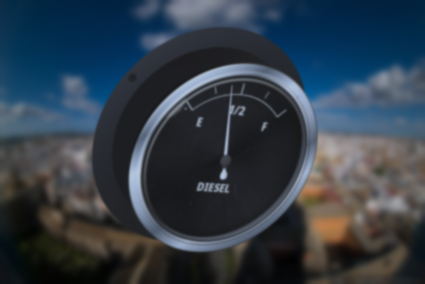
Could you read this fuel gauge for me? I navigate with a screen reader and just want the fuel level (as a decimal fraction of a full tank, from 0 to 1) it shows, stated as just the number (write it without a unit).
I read 0.375
